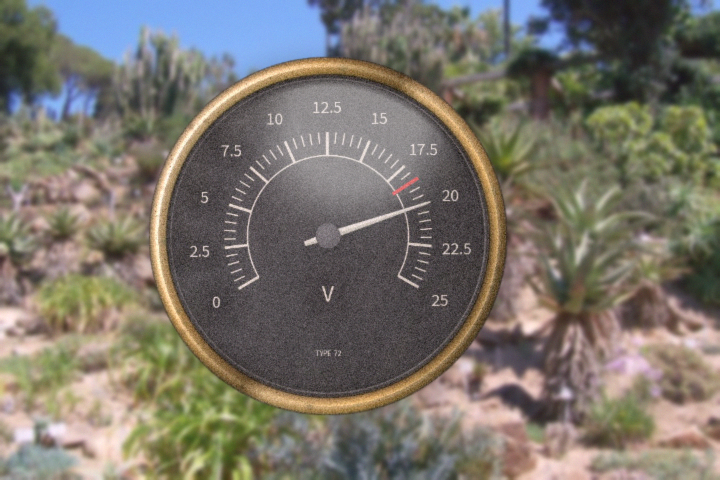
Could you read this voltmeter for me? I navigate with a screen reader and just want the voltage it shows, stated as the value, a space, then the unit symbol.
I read 20 V
